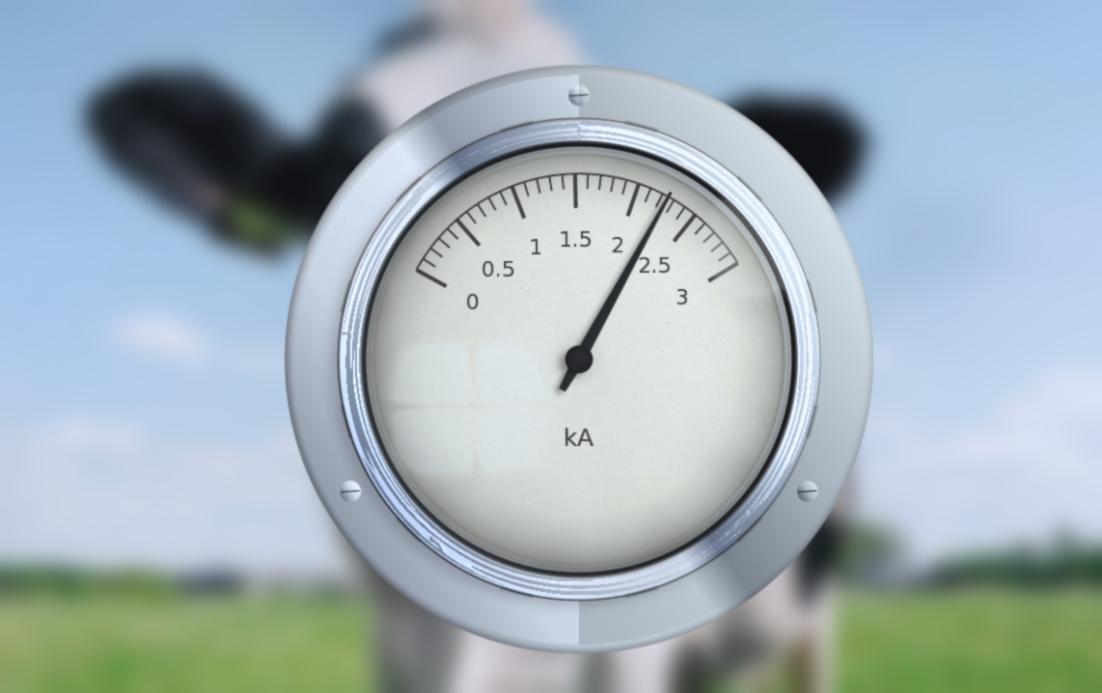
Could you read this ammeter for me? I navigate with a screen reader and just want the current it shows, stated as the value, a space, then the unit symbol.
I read 2.25 kA
